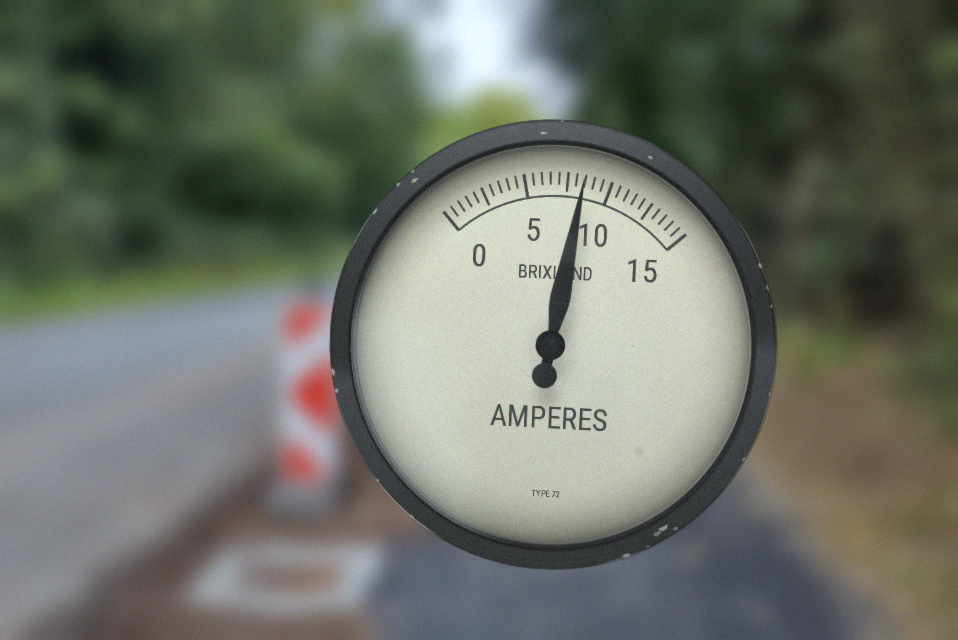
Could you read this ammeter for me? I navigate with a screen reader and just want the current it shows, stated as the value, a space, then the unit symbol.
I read 8.5 A
